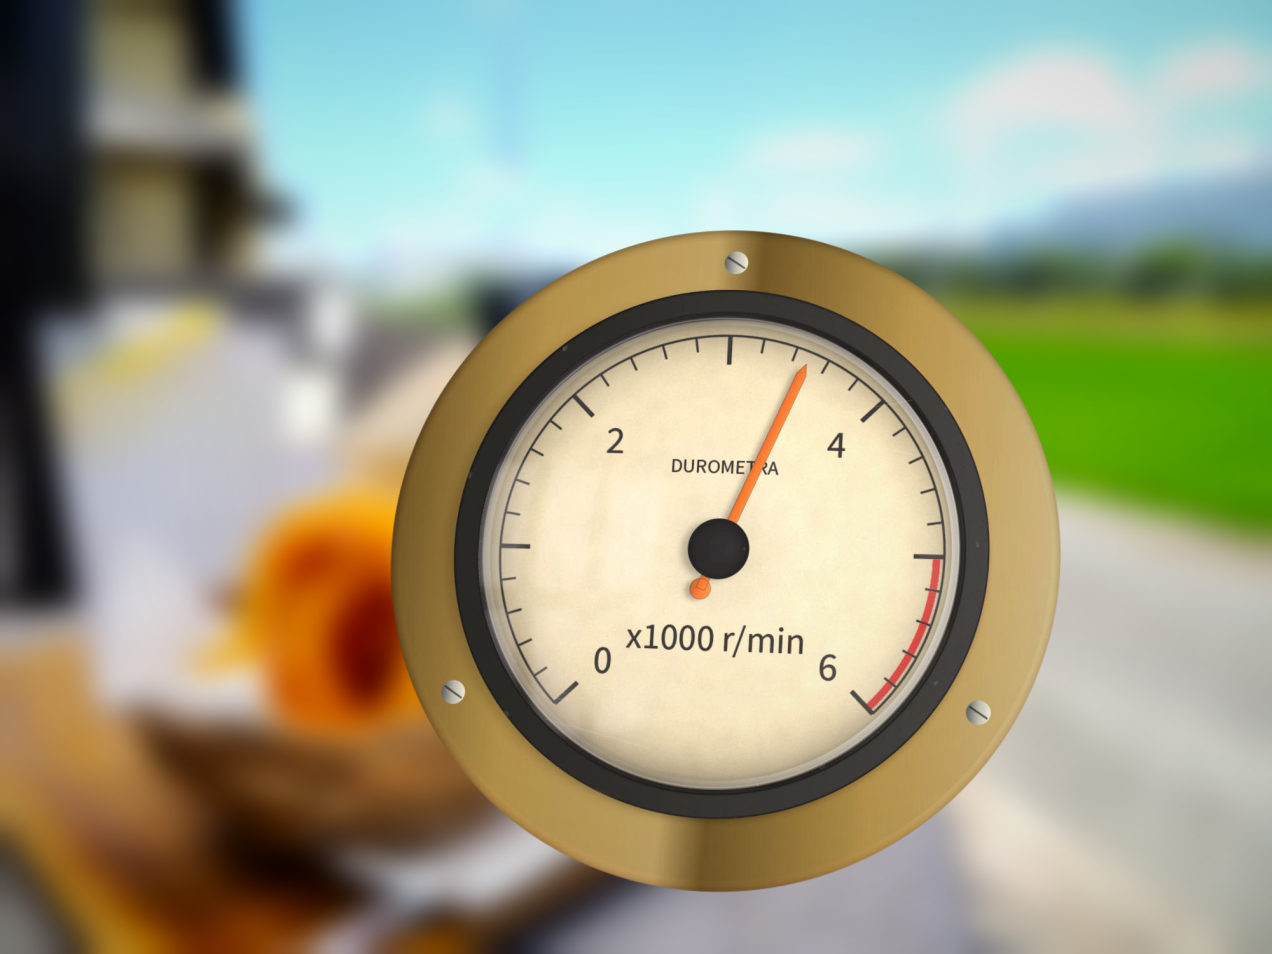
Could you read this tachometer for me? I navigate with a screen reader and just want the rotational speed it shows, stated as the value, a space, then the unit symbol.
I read 3500 rpm
